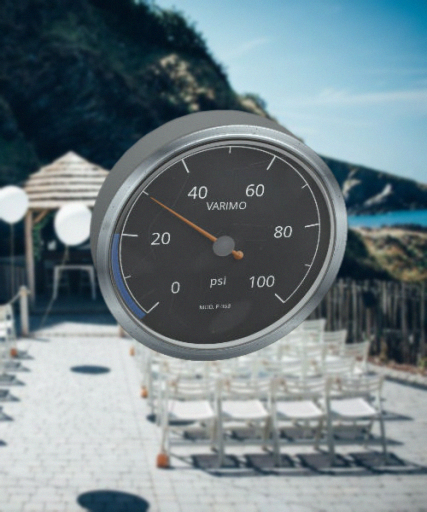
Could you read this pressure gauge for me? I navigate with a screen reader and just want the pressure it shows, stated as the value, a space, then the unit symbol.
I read 30 psi
